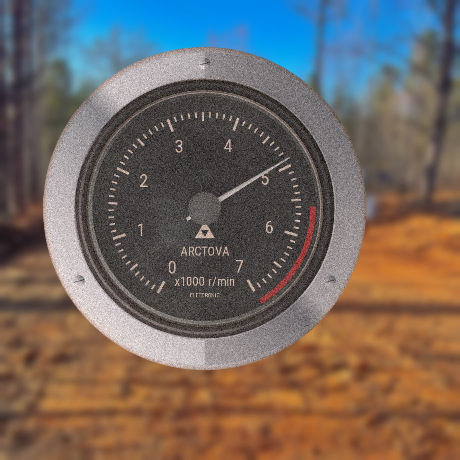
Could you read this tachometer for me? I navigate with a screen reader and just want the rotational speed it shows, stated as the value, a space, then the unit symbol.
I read 4900 rpm
